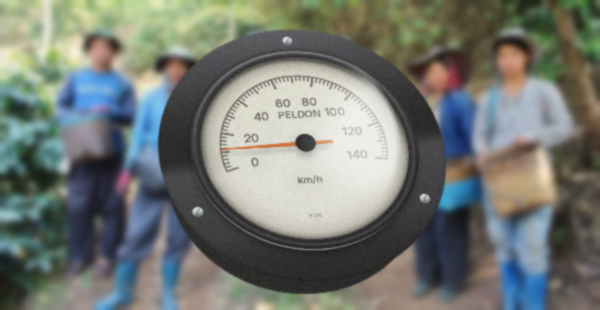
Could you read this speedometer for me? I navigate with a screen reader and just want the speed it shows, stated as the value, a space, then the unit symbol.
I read 10 km/h
